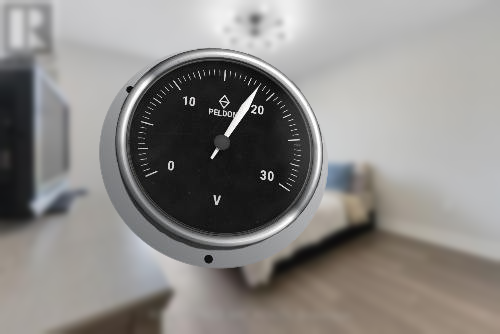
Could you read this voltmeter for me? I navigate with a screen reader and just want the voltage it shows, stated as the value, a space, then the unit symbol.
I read 18.5 V
